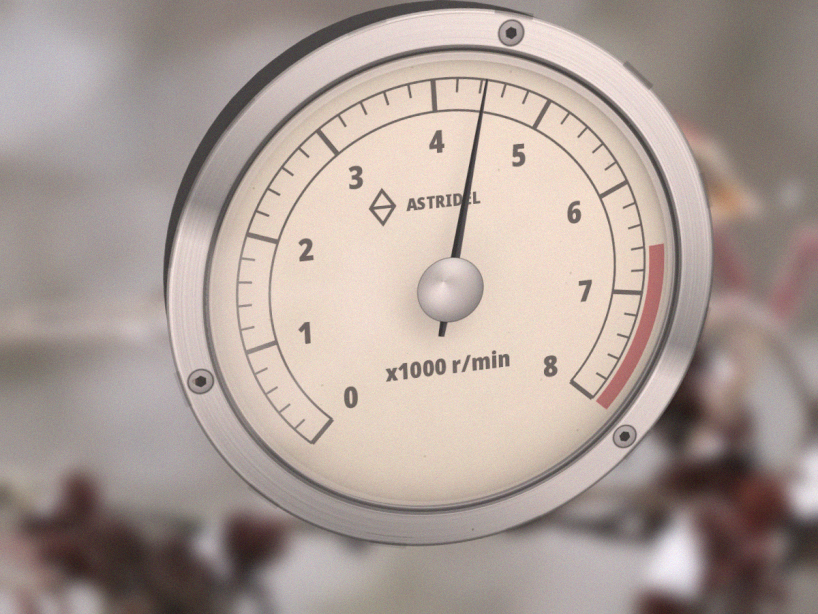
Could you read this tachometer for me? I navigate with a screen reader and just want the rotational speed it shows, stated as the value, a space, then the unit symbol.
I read 4400 rpm
